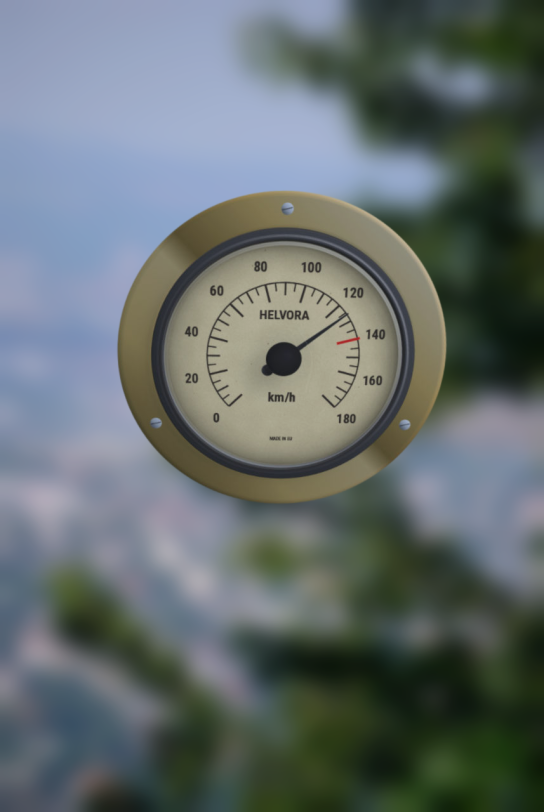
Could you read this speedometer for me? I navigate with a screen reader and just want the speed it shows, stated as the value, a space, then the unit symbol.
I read 125 km/h
